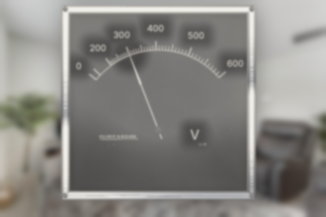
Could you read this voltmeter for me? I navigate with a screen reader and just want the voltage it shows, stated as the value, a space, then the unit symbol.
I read 300 V
